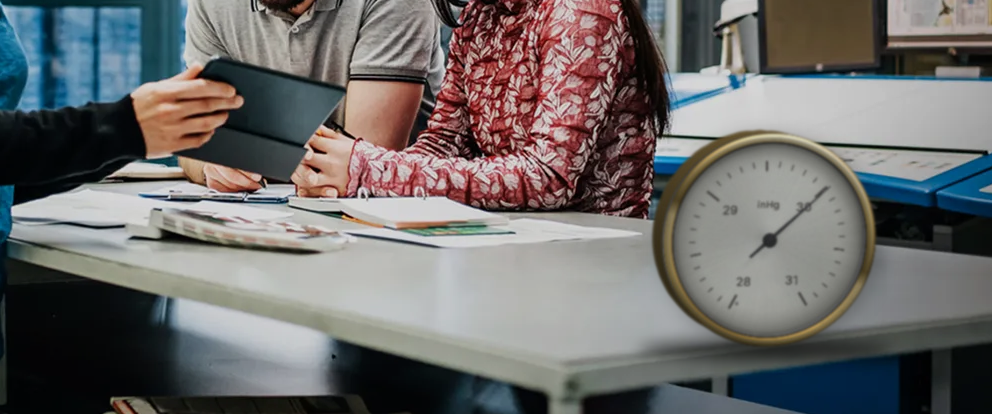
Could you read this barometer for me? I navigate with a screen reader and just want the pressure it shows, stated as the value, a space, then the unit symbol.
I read 30 inHg
